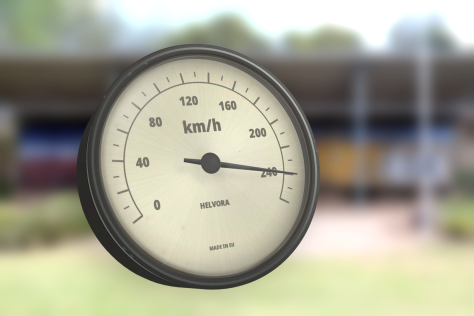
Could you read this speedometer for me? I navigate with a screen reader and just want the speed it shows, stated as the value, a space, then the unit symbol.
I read 240 km/h
